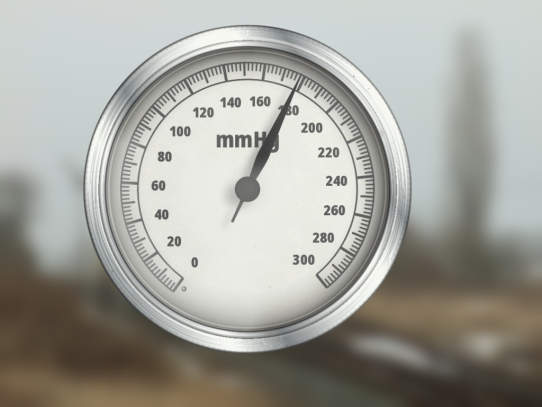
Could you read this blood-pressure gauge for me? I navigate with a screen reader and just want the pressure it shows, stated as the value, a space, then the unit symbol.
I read 178 mmHg
